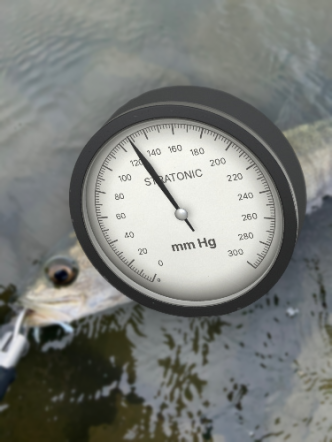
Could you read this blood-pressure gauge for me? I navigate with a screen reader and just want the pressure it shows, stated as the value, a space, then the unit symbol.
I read 130 mmHg
